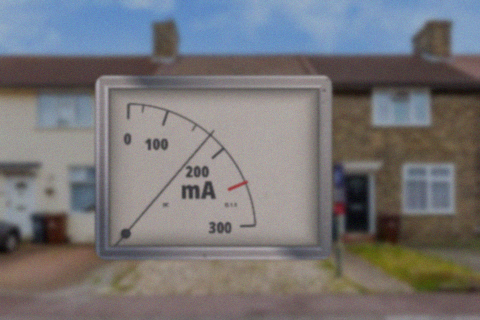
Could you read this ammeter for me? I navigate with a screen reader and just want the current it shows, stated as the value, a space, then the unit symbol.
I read 175 mA
